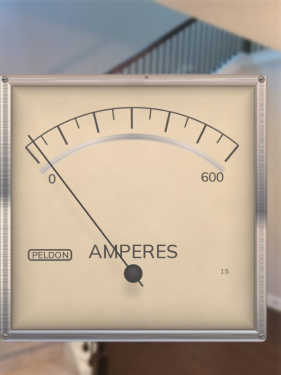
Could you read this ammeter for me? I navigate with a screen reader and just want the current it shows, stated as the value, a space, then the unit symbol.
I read 25 A
